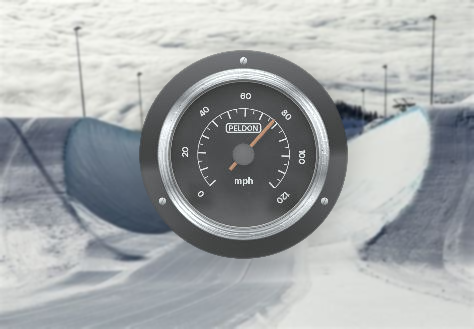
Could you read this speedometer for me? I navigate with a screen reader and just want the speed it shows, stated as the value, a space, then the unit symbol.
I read 77.5 mph
